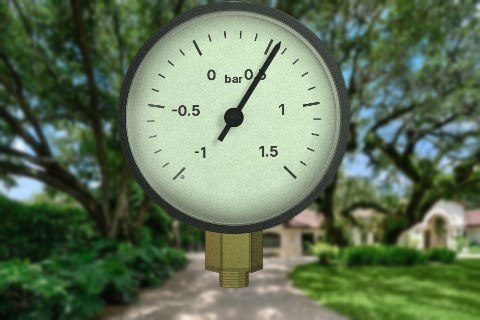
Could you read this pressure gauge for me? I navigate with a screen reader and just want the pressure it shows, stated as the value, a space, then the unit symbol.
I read 0.55 bar
